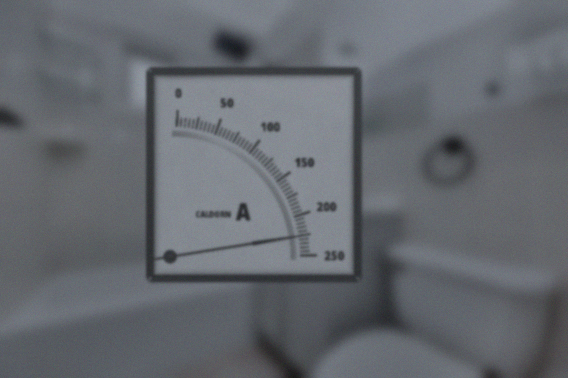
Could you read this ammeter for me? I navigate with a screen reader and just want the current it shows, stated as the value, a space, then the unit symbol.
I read 225 A
